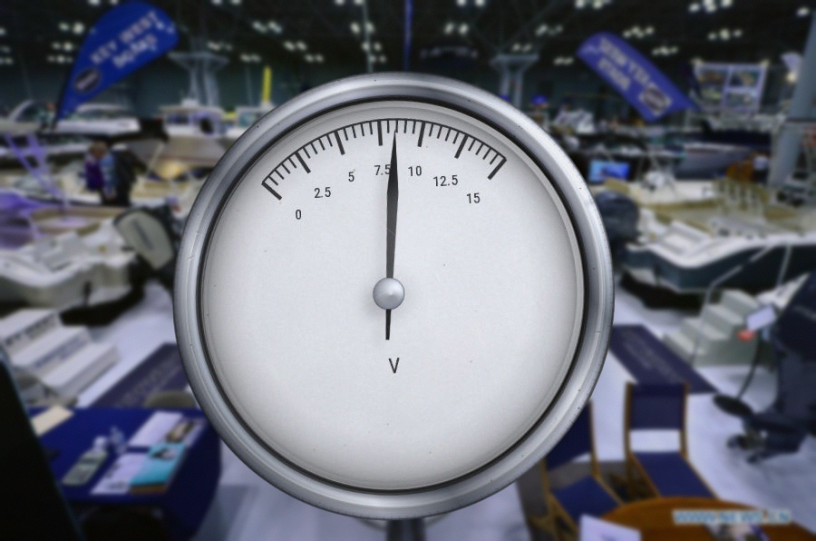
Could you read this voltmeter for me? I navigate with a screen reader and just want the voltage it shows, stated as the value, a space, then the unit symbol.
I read 8.5 V
